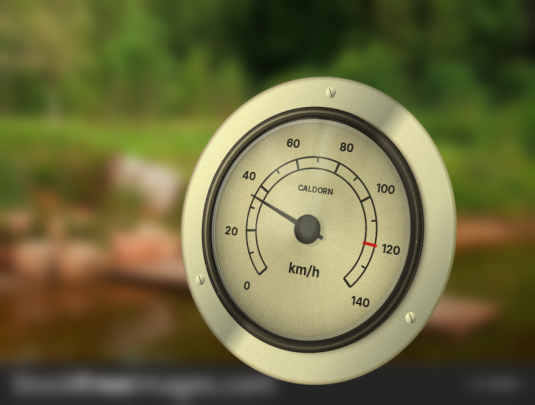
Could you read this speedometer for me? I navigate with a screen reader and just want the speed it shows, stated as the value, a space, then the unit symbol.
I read 35 km/h
